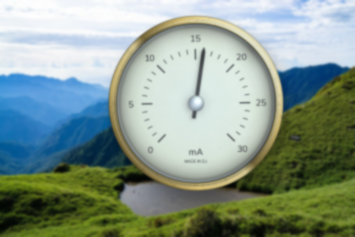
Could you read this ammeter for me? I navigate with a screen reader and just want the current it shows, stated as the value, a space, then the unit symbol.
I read 16 mA
